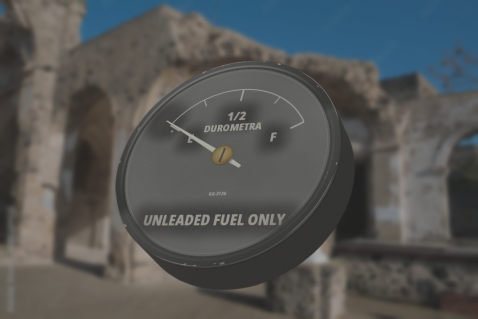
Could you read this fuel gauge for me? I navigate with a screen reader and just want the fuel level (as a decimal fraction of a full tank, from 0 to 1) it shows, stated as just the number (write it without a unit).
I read 0
